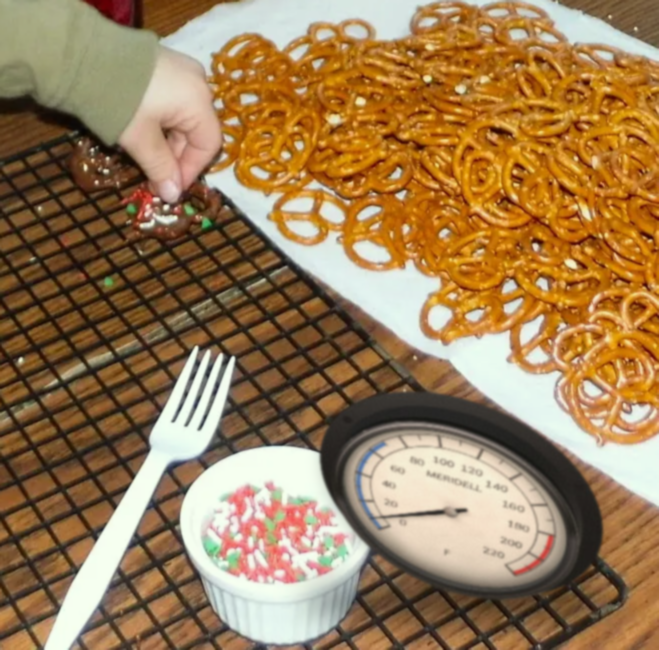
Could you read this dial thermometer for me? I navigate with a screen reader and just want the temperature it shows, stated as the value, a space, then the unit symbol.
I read 10 °F
